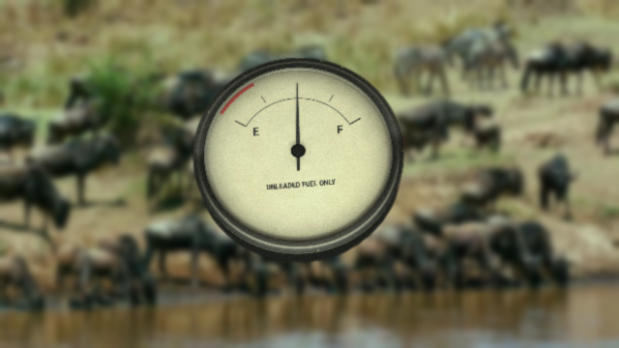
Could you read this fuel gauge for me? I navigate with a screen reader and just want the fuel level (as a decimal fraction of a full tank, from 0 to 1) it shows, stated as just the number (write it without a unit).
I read 0.5
